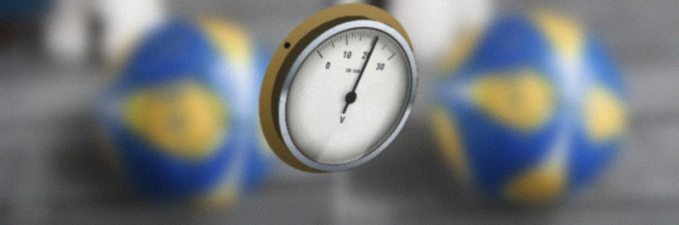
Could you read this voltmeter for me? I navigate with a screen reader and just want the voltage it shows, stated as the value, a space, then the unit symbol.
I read 20 V
